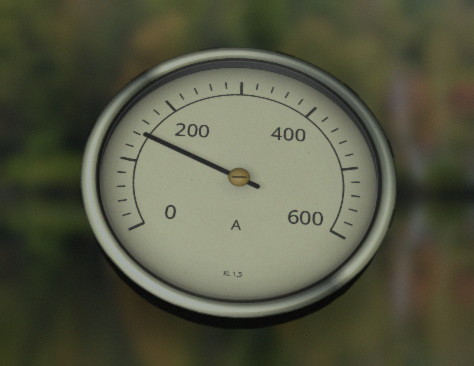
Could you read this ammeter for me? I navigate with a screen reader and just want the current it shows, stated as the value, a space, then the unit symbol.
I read 140 A
